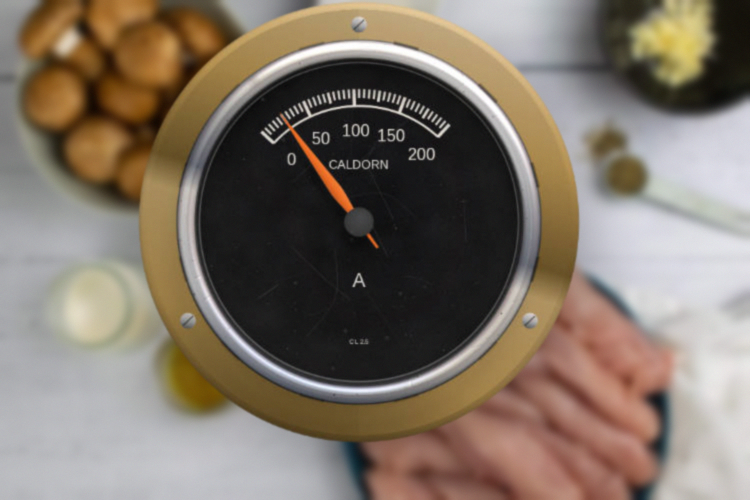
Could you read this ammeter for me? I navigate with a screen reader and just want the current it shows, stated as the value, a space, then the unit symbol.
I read 25 A
